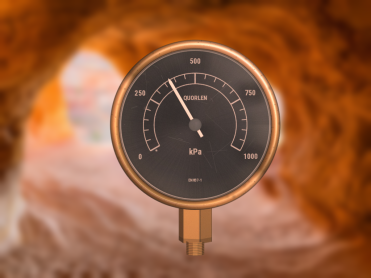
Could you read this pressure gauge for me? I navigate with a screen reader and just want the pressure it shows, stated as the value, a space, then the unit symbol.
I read 375 kPa
